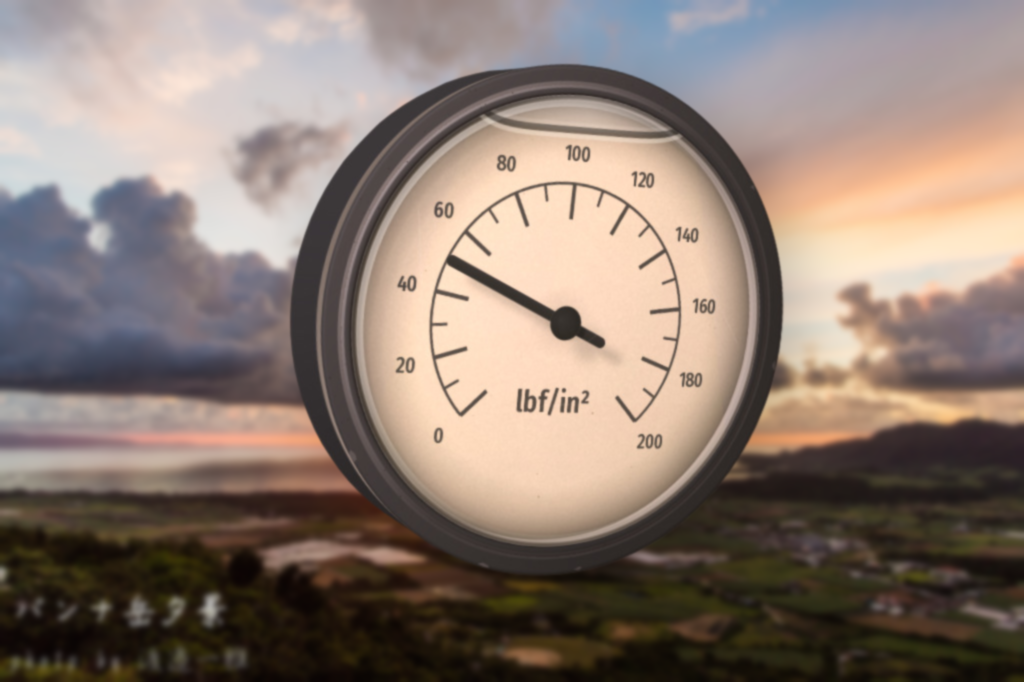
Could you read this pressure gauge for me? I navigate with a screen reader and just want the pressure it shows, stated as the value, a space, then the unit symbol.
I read 50 psi
